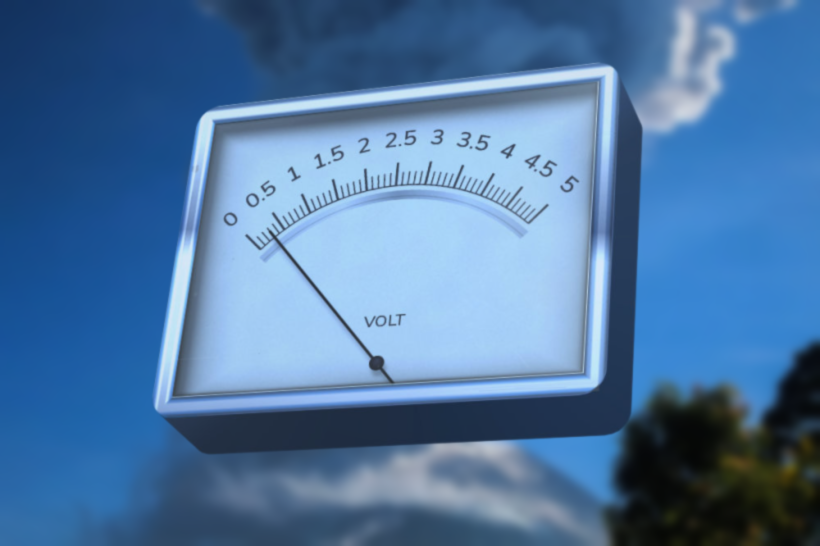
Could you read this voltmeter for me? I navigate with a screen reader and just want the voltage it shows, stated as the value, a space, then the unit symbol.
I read 0.3 V
